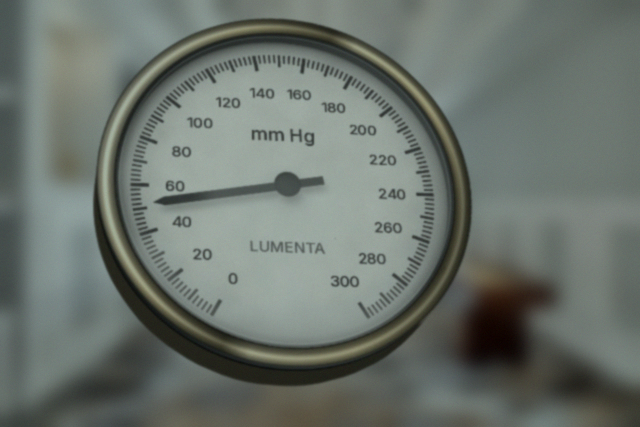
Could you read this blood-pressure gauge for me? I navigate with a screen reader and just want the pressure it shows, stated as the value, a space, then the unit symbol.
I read 50 mmHg
